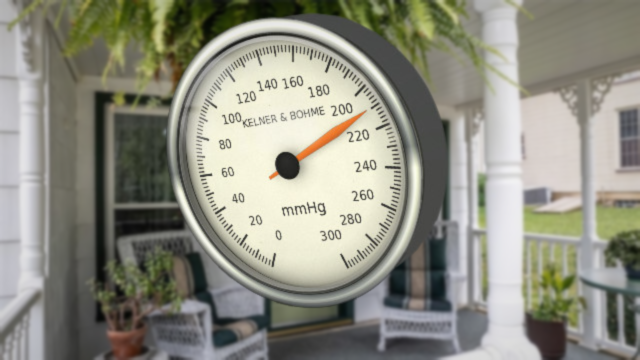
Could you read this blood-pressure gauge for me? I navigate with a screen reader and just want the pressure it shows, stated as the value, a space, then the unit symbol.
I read 210 mmHg
